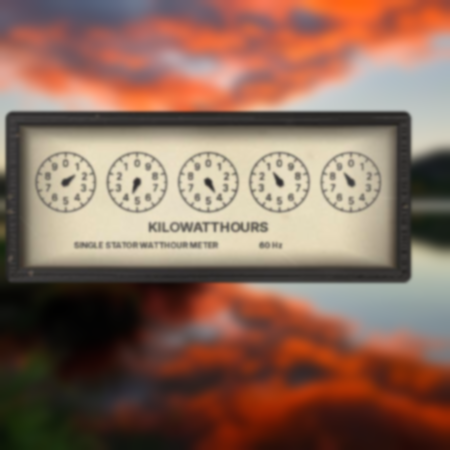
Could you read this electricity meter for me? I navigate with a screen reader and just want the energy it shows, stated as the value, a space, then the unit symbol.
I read 14409 kWh
